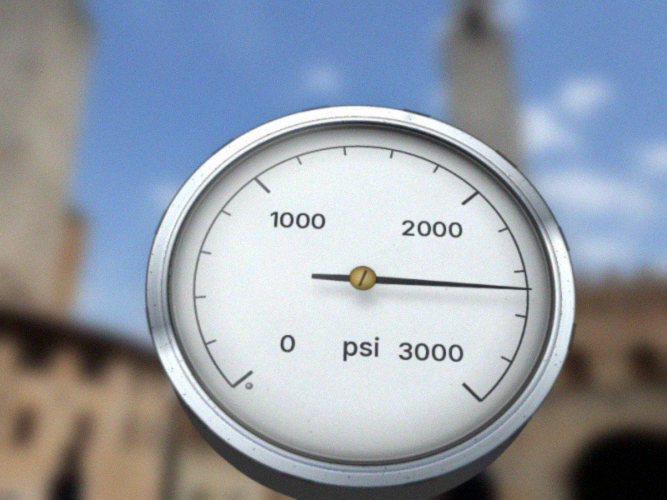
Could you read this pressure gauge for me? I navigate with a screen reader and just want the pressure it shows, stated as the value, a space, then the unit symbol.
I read 2500 psi
